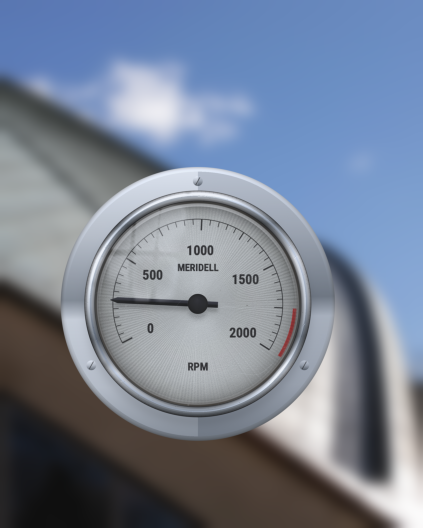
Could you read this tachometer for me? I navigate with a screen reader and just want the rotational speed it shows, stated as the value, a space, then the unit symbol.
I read 250 rpm
